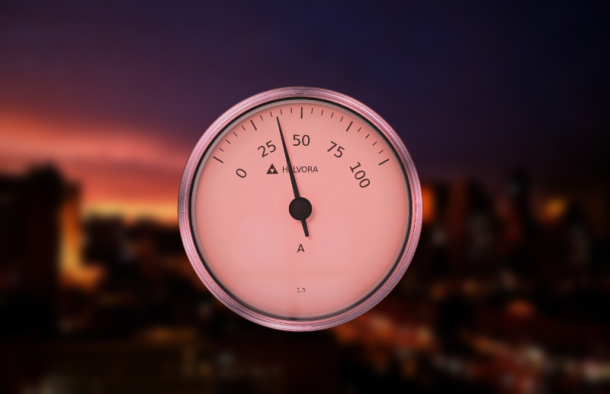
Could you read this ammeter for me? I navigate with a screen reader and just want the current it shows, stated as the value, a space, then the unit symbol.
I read 37.5 A
